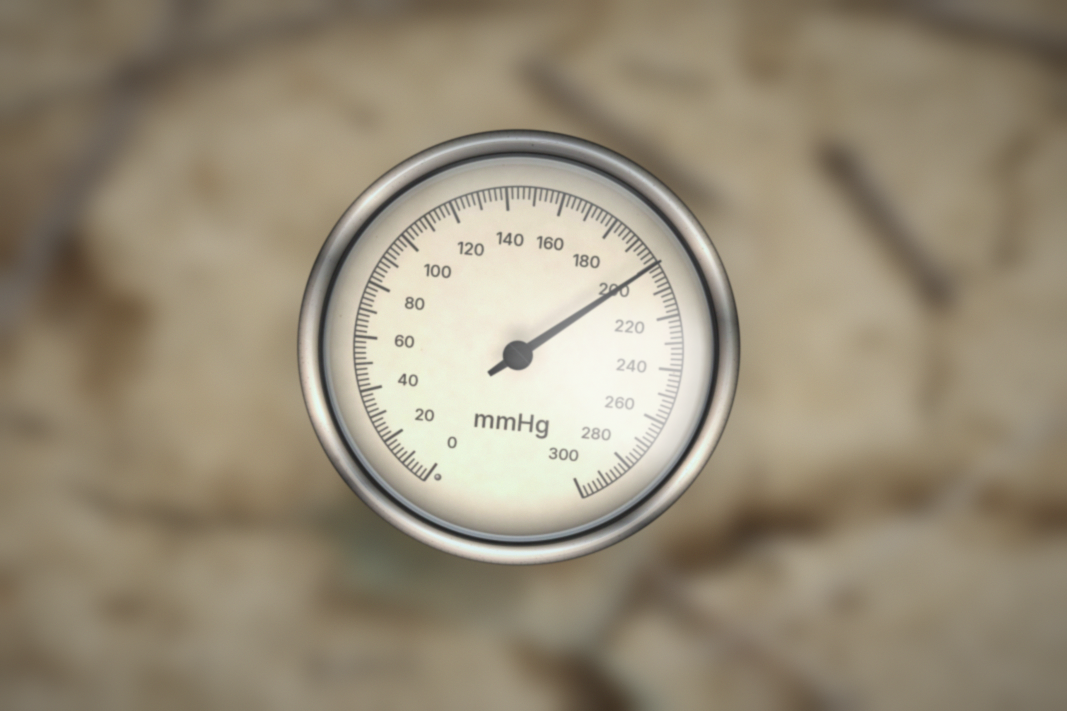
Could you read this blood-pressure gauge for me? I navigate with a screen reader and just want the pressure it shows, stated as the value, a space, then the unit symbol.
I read 200 mmHg
